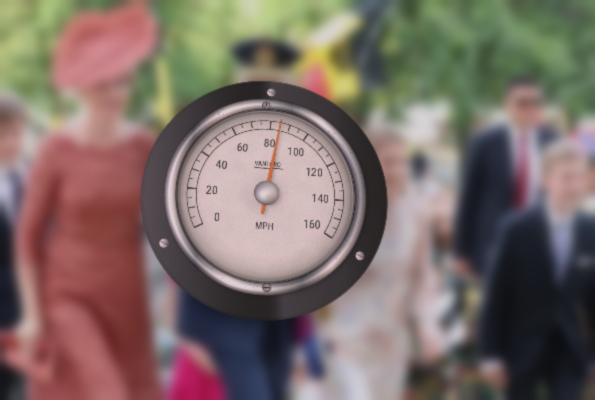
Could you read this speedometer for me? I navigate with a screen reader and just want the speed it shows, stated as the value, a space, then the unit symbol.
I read 85 mph
